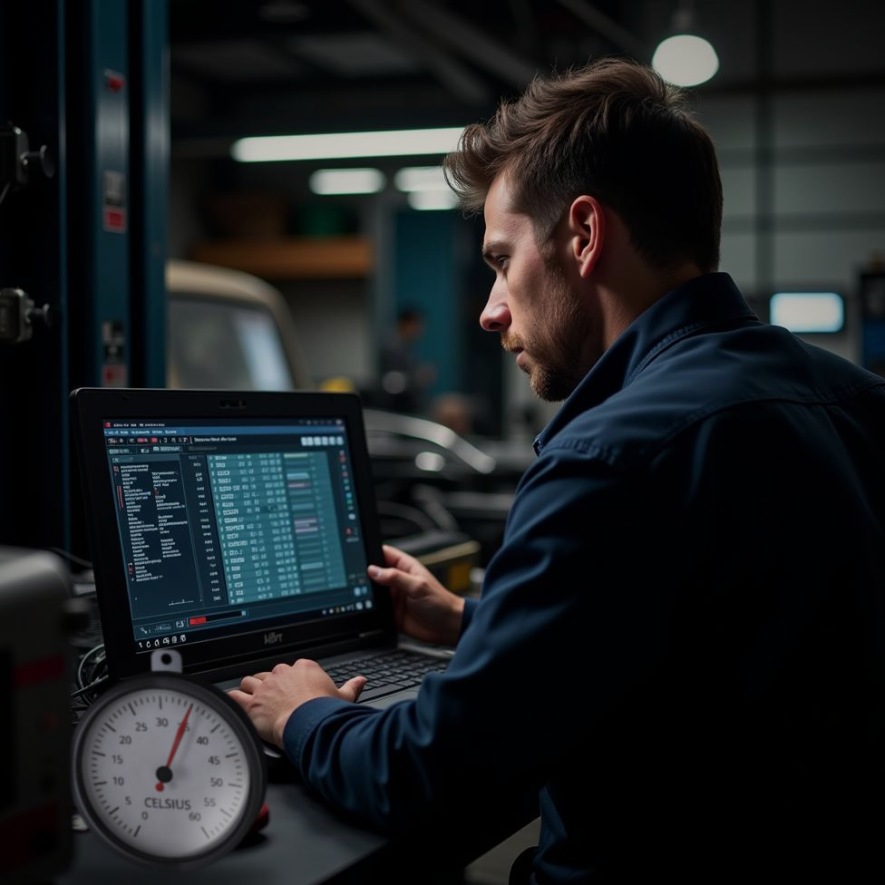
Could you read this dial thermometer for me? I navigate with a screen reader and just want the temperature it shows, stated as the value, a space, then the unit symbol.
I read 35 °C
